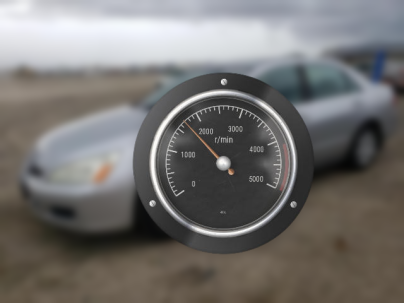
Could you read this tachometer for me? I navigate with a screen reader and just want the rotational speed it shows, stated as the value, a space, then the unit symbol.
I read 1700 rpm
